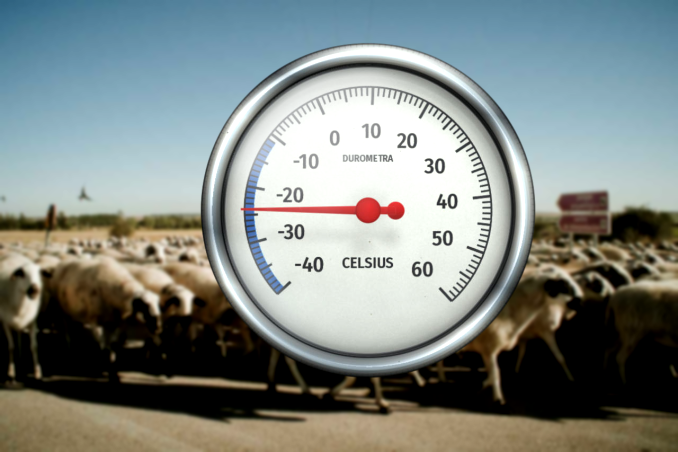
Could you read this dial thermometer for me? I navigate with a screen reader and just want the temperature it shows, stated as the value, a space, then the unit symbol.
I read -24 °C
